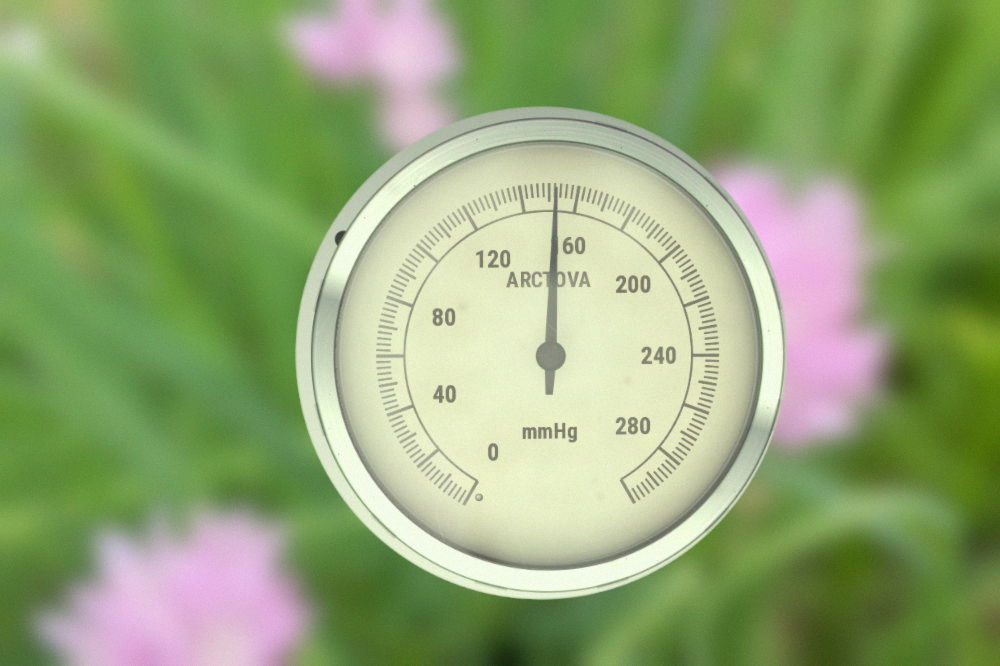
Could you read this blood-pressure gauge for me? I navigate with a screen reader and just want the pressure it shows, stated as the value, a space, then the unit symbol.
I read 152 mmHg
